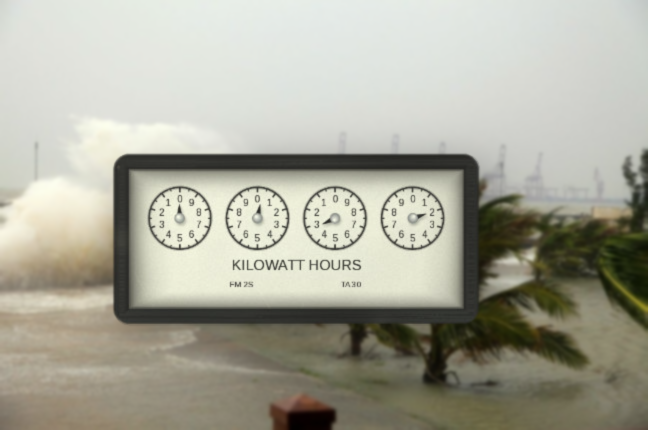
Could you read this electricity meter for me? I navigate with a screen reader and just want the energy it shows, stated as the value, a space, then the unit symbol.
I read 32 kWh
